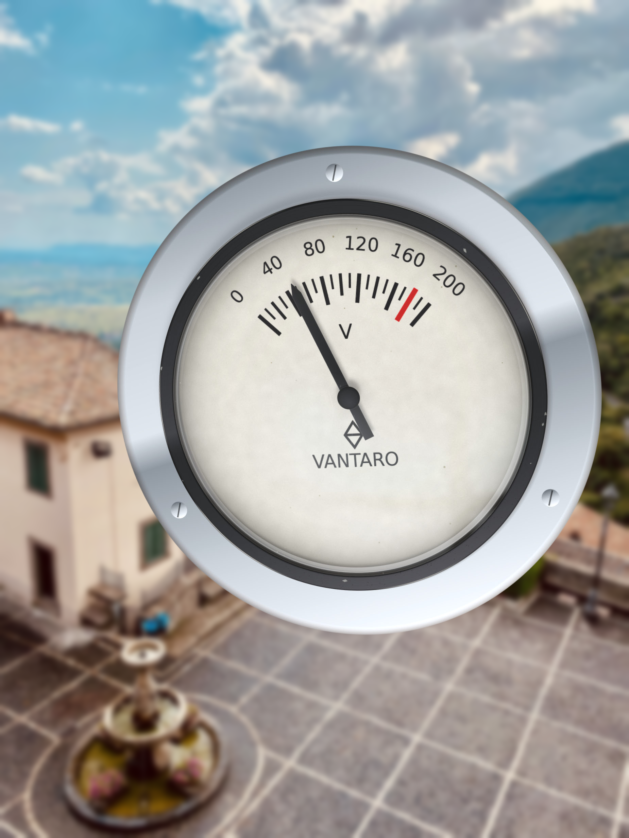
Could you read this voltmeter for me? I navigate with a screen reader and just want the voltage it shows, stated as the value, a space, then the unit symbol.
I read 50 V
